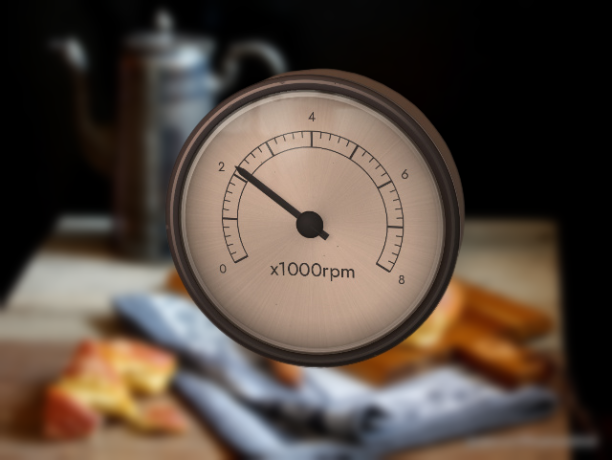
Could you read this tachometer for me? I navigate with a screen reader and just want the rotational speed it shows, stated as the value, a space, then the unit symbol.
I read 2200 rpm
